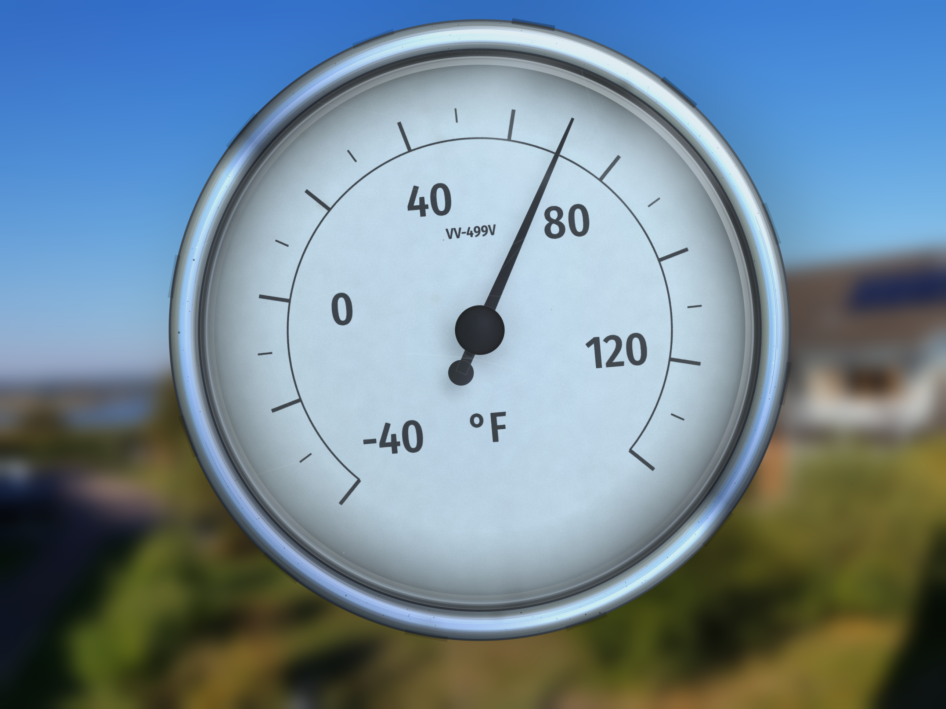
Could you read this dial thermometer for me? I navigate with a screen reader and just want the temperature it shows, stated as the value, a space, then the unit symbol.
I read 70 °F
